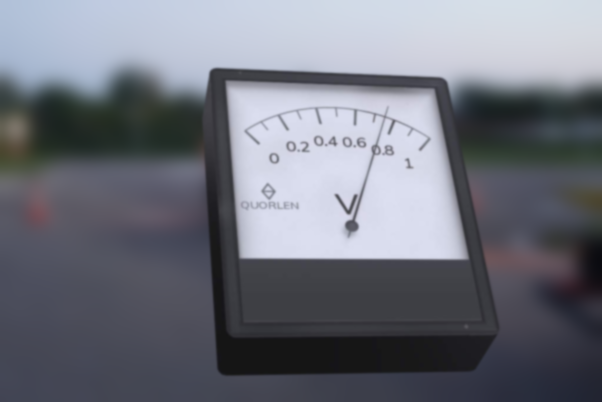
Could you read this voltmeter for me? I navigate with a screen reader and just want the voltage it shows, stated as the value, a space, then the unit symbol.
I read 0.75 V
